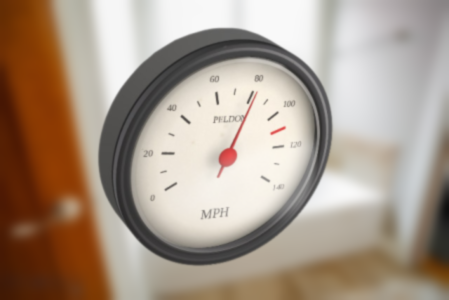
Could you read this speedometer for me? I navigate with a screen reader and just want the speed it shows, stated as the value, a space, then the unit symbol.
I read 80 mph
